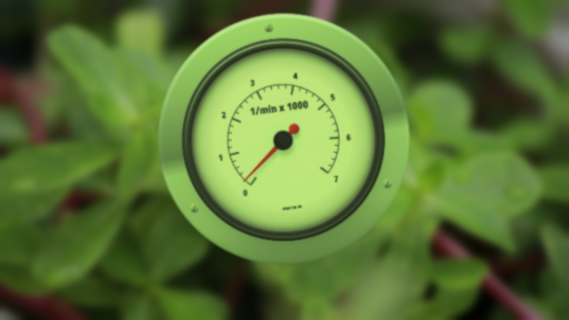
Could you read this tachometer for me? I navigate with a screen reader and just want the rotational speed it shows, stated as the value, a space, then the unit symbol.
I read 200 rpm
